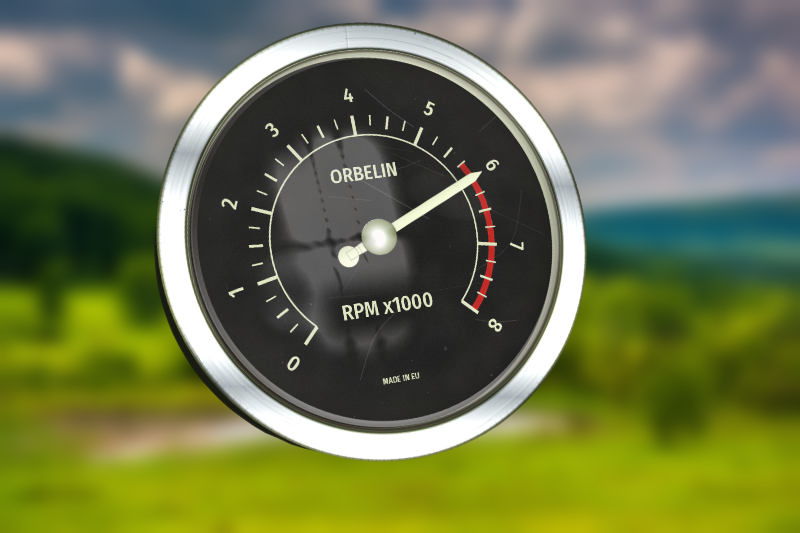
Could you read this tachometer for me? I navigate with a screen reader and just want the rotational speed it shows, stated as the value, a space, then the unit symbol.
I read 6000 rpm
